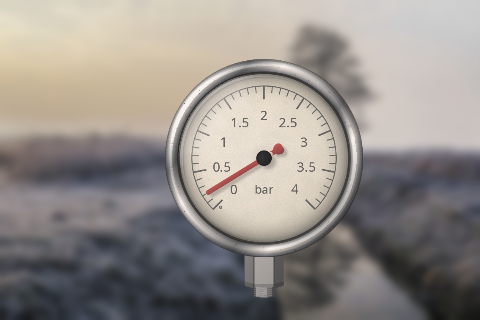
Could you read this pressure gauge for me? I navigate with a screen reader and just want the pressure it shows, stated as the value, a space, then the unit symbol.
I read 0.2 bar
